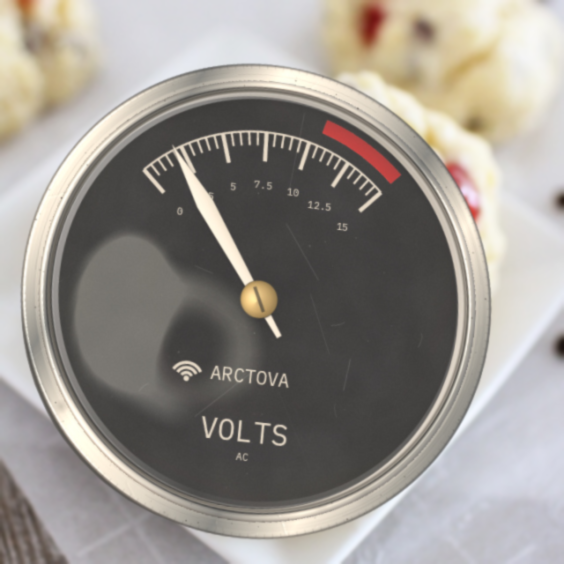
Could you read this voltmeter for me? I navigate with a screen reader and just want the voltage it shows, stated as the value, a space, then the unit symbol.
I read 2 V
